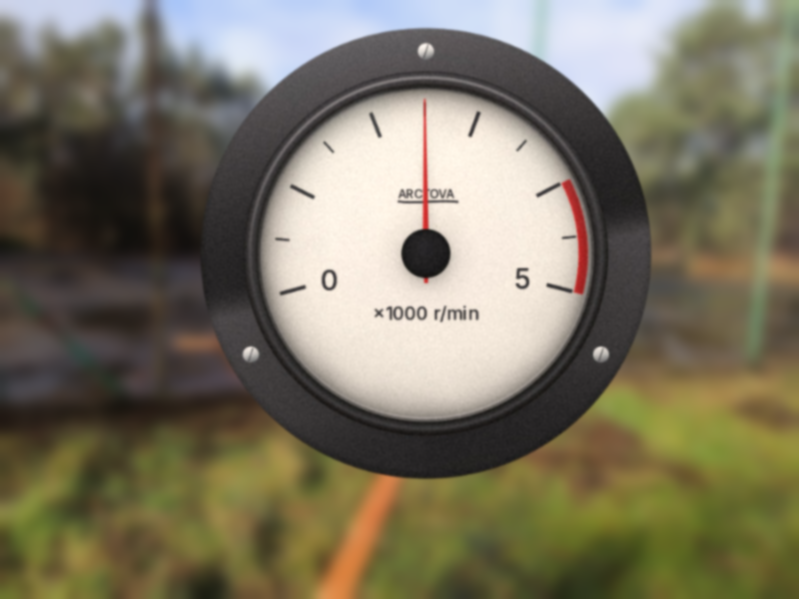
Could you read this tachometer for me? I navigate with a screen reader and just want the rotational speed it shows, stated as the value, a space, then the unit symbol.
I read 2500 rpm
